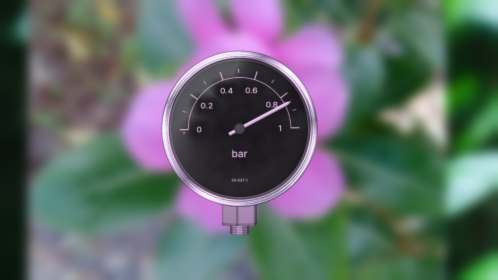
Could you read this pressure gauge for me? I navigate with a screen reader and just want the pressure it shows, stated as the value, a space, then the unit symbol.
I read 0.85 bar
